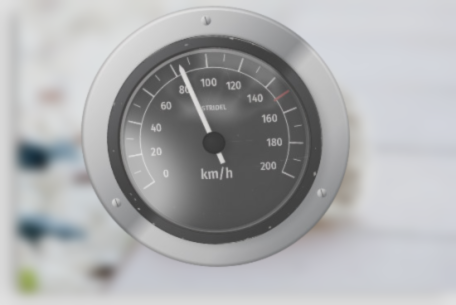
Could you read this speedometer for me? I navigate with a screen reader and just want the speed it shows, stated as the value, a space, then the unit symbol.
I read 85 km/h
